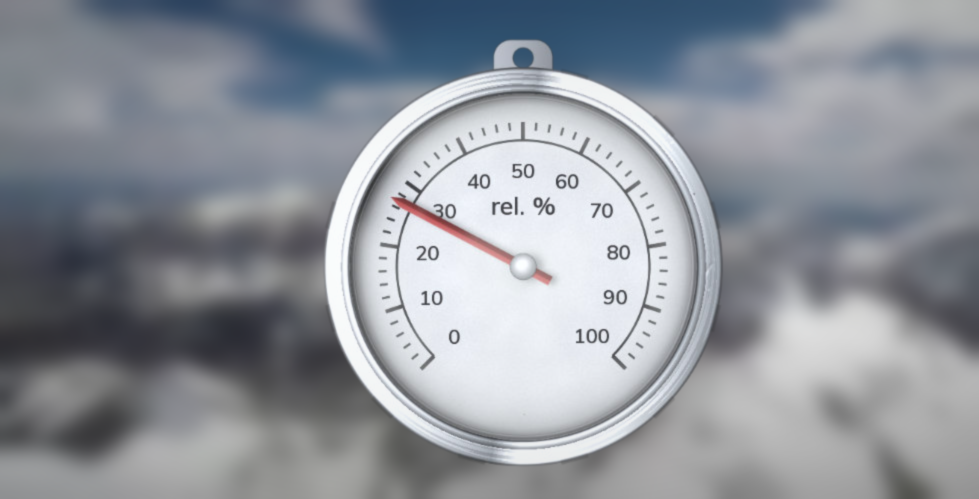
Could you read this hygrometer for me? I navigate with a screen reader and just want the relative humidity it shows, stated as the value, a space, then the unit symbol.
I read 27 %
